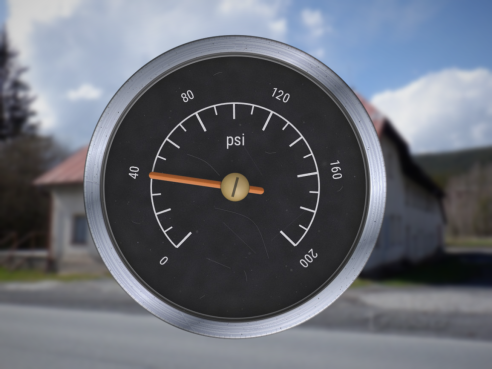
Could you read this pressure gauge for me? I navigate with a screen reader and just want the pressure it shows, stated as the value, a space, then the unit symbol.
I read 40 psi
